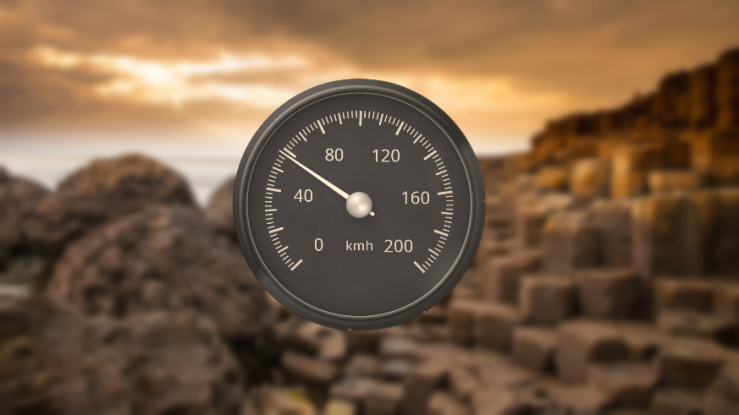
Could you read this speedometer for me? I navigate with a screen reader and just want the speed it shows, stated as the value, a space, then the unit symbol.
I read 58 km/h
